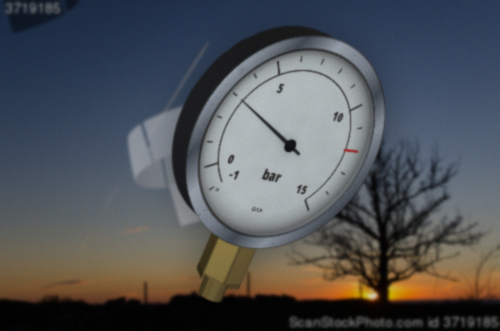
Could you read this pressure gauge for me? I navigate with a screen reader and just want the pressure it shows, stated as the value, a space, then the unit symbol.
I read 3 bar
